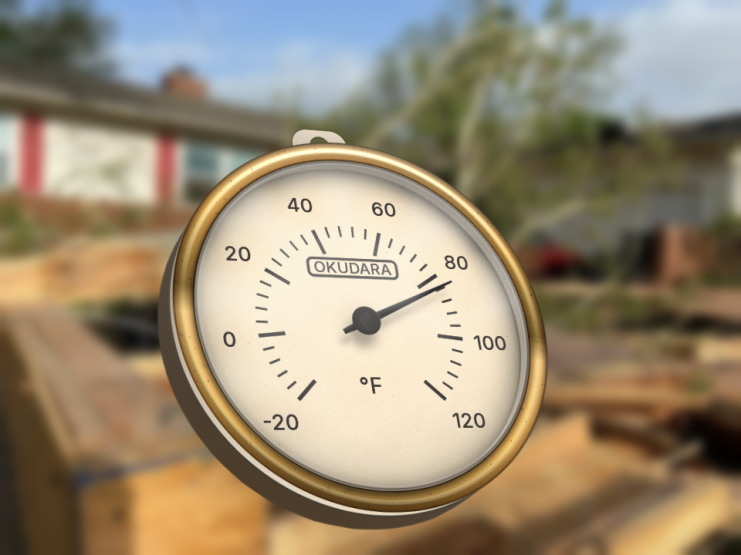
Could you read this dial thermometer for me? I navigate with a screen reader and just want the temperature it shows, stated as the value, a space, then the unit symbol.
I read 84 °F
